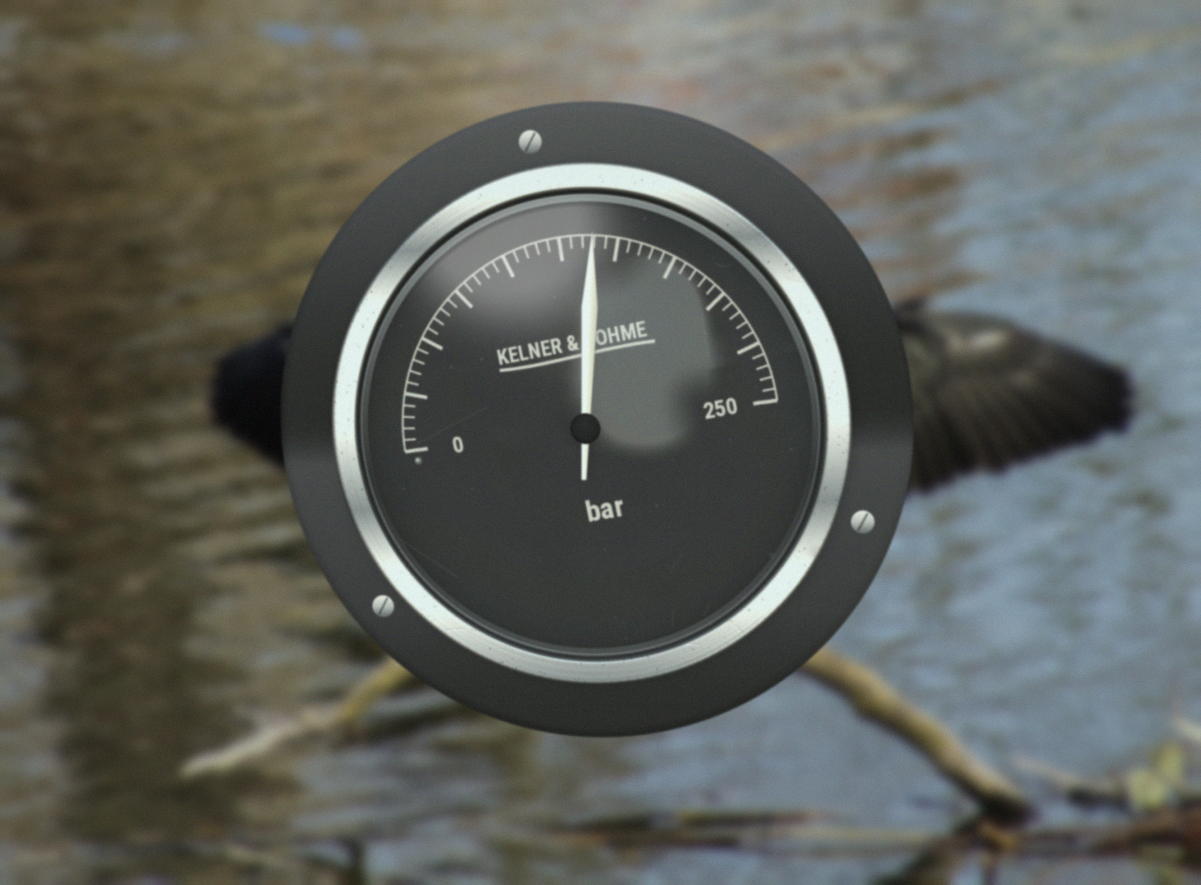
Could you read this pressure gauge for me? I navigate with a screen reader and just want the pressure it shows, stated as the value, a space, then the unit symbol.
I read 140 bar
